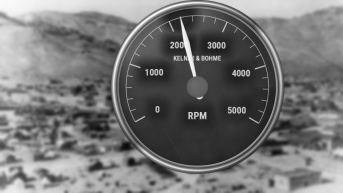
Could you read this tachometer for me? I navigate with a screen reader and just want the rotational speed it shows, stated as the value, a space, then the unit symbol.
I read 2200 rpm
